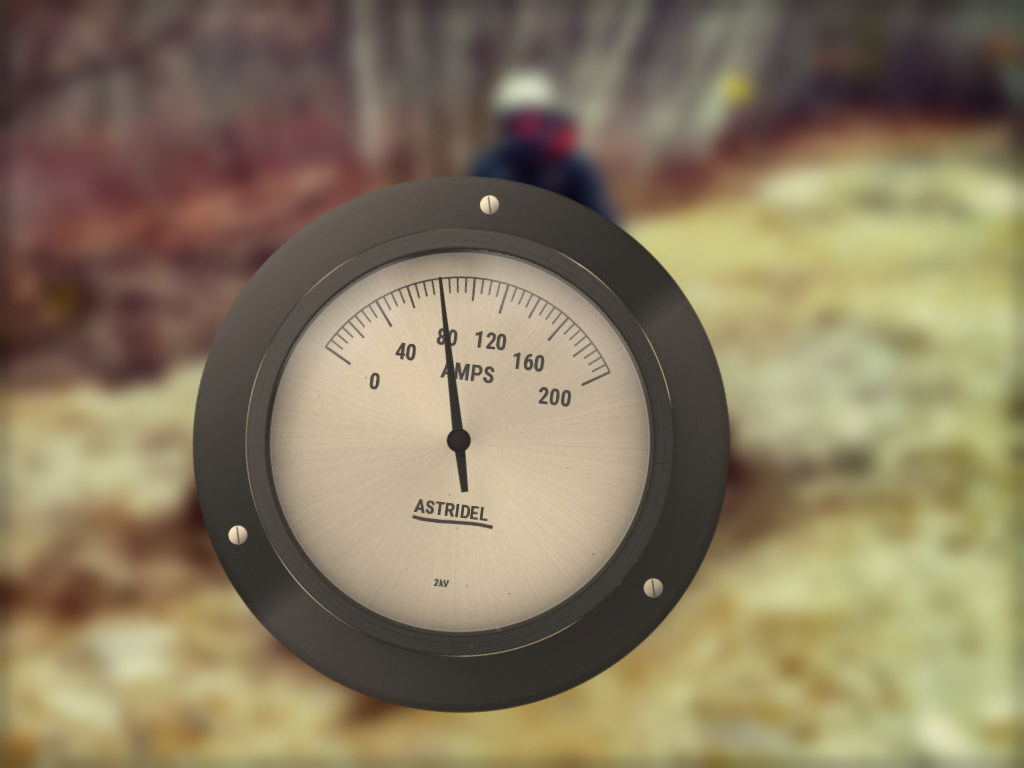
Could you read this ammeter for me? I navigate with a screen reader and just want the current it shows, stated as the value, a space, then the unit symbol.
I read 80 A
